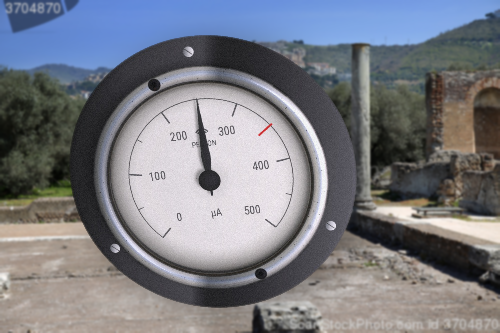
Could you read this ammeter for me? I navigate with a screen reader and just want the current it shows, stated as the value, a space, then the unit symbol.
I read 250 µA
